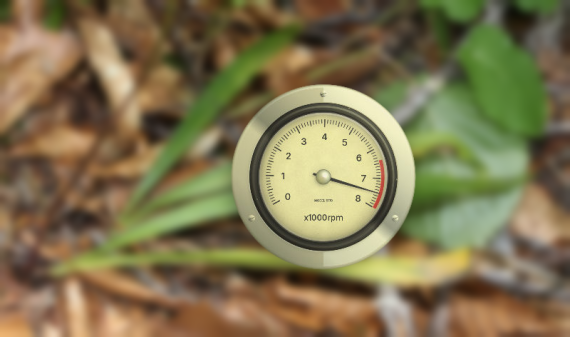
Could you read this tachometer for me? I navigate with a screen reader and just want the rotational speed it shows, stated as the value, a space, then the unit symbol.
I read 7500 rpm
